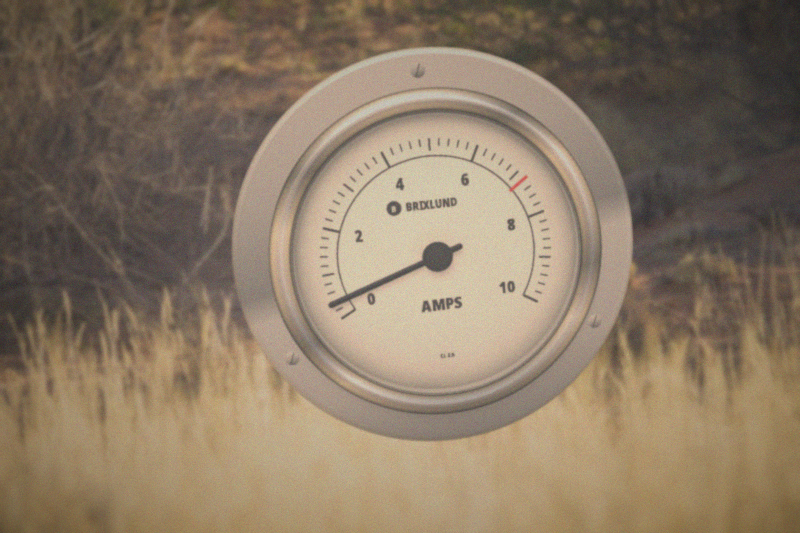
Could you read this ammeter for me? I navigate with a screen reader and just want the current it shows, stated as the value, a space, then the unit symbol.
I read 0.4 A
